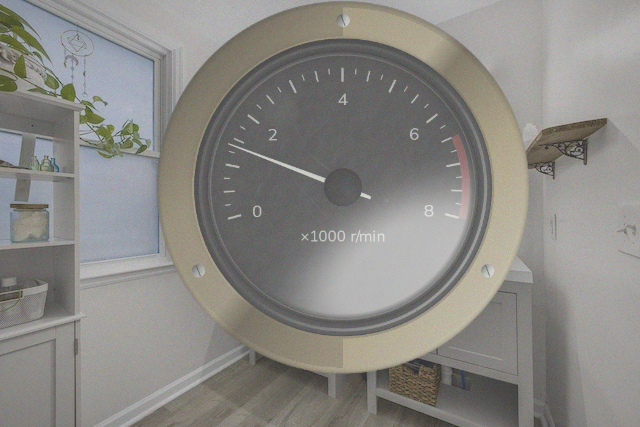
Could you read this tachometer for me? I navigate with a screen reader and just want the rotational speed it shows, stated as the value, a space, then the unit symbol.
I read 1375 rpm
